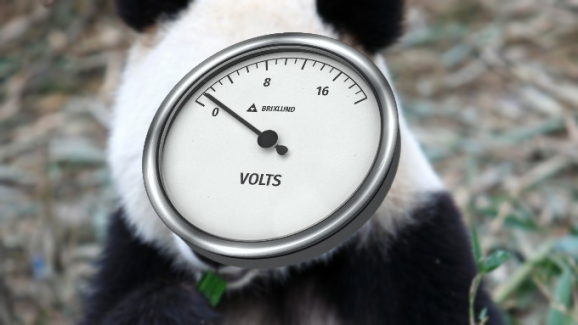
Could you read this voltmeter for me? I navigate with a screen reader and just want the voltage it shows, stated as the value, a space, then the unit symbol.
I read 1 V
